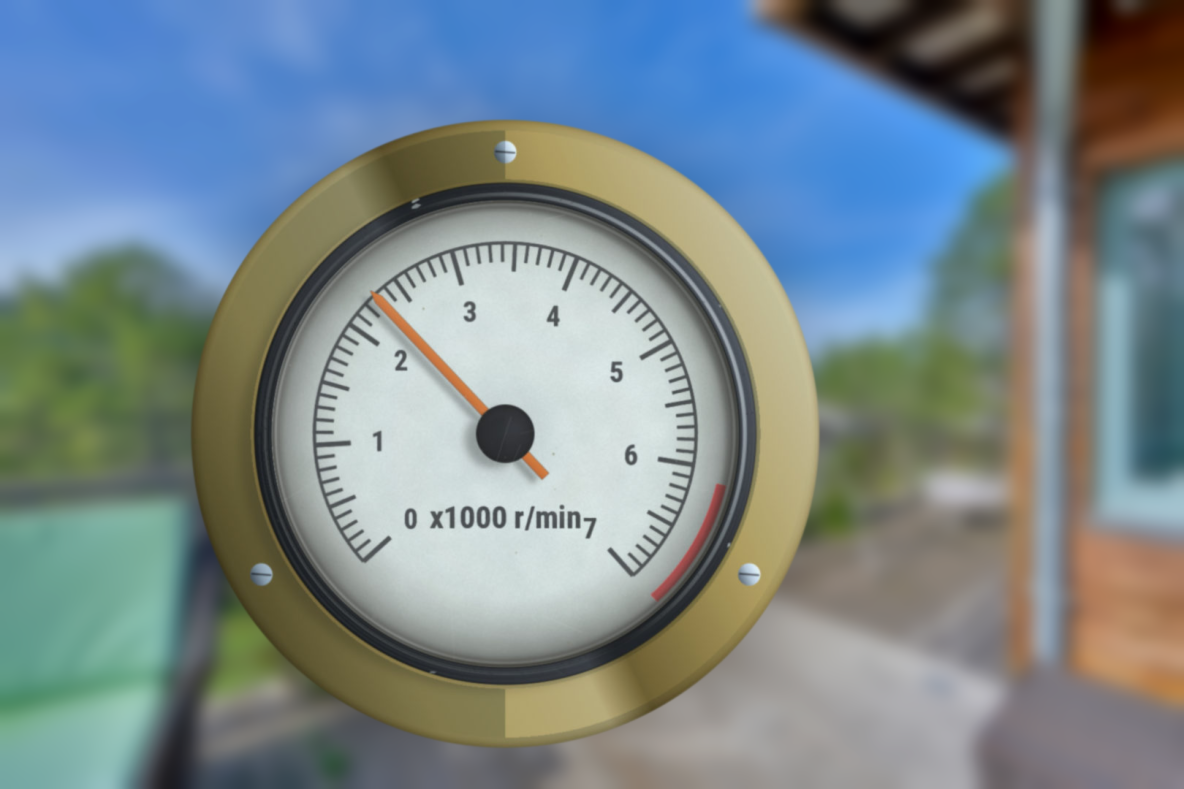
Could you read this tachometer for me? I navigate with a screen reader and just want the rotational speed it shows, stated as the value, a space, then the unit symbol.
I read 2300 rpm
